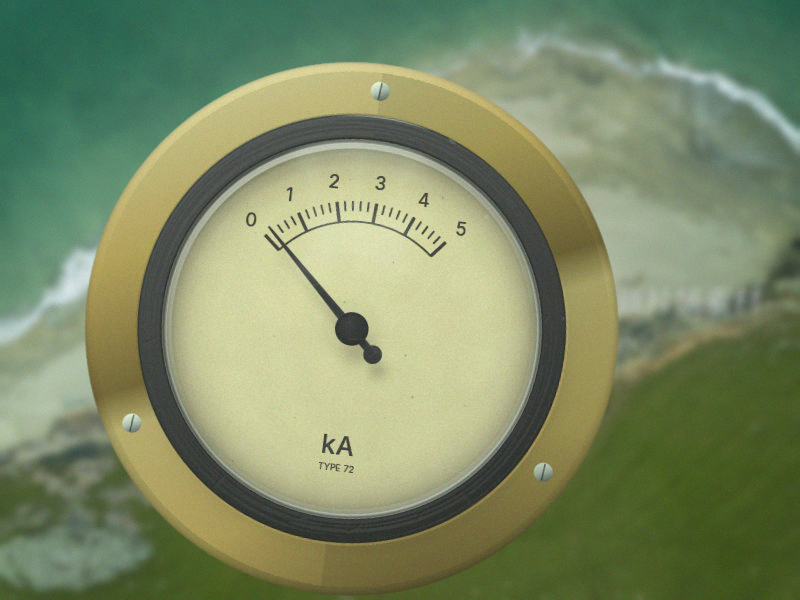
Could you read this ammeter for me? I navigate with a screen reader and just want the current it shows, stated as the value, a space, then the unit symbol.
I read 0.2 kA
